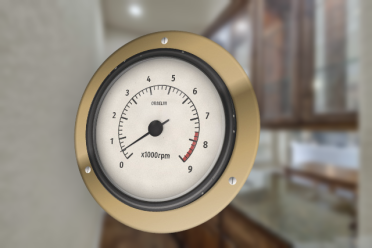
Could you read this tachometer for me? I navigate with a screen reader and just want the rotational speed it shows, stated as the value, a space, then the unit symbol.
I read 400 rpm
